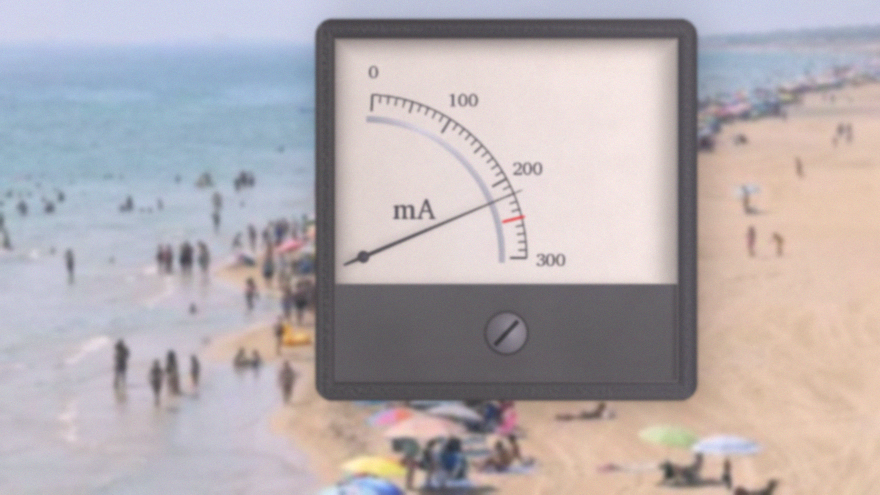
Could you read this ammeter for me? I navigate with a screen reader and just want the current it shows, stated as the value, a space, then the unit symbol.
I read 220 mA
